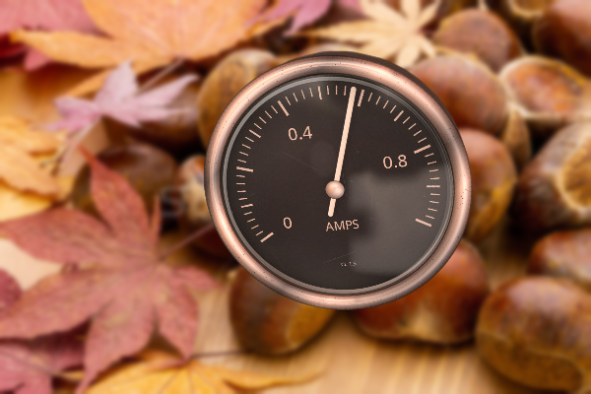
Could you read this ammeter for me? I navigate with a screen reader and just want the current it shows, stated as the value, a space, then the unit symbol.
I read 0.58 A
